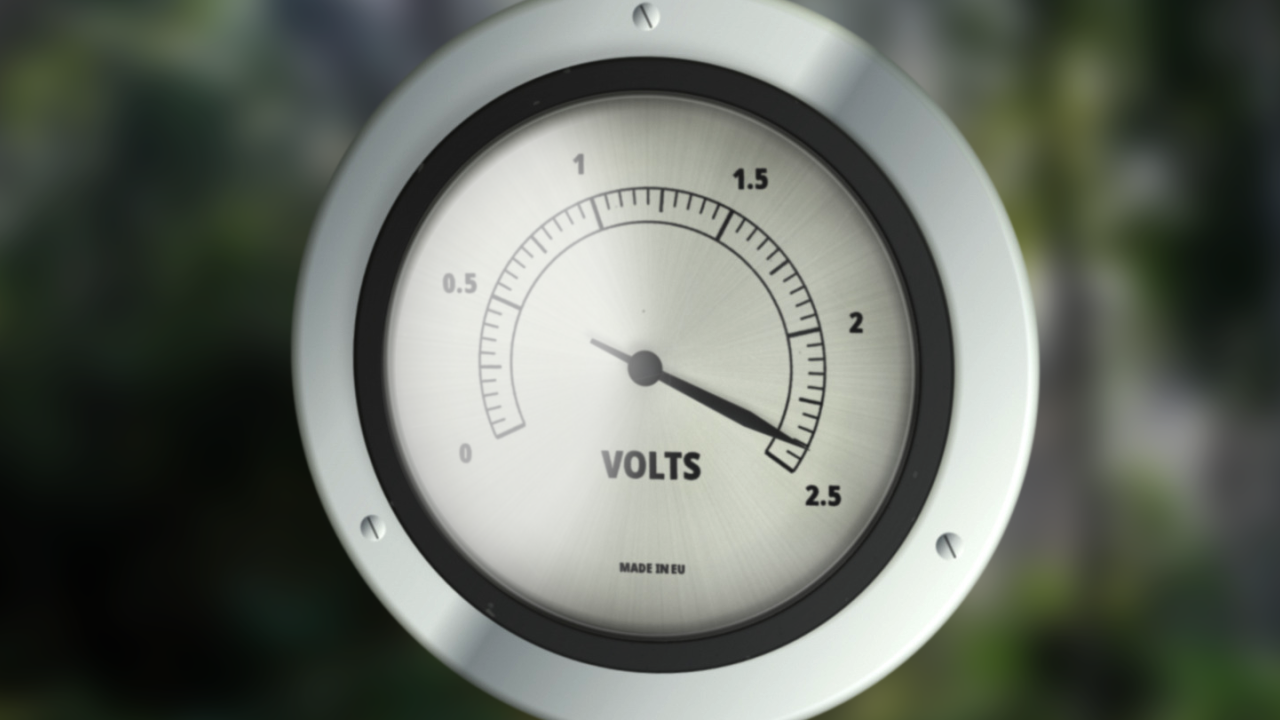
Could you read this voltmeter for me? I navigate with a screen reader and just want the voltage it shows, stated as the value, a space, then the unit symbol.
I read 2.4 V
